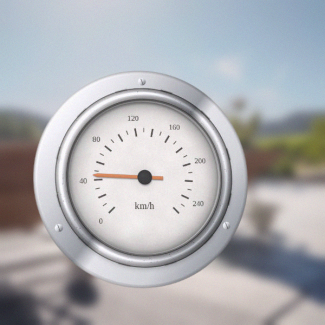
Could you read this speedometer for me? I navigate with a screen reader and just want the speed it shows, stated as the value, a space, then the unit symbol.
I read 45 km/h
